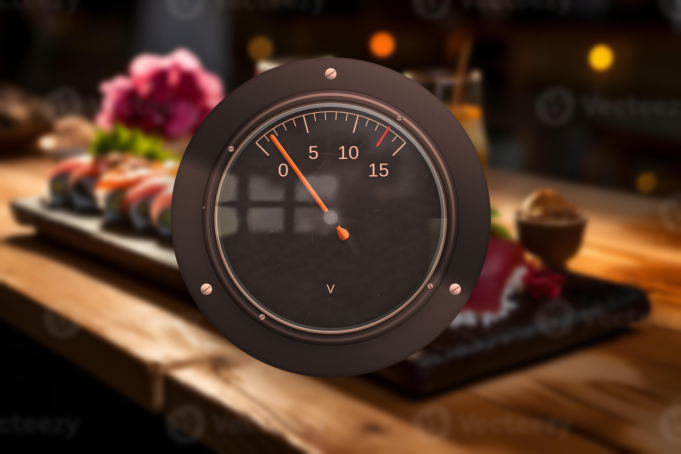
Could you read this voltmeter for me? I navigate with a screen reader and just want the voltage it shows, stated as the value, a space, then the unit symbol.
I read 1.5 V
